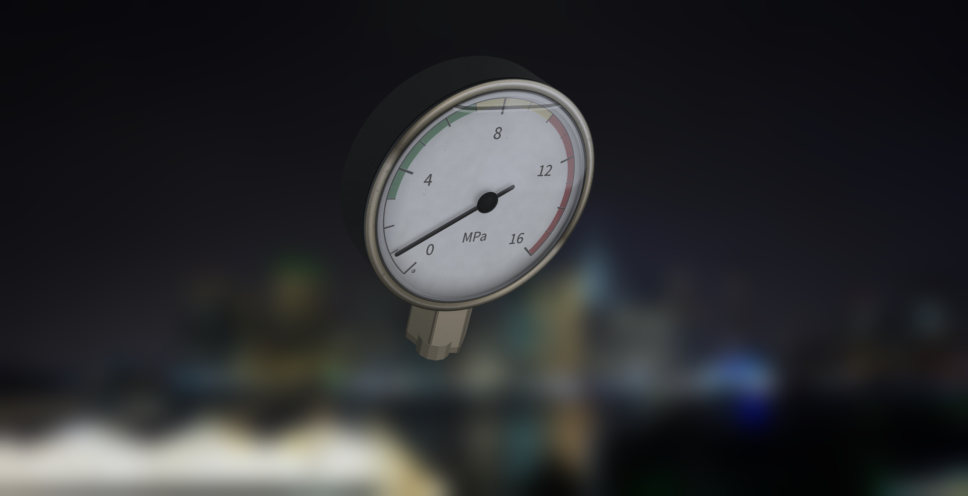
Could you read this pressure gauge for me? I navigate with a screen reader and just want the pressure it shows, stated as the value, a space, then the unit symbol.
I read 1 MPa
